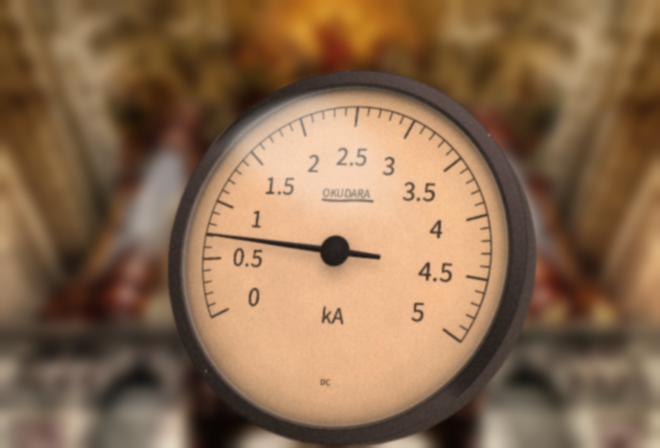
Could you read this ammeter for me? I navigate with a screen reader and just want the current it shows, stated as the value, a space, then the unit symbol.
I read 0.7 kA
